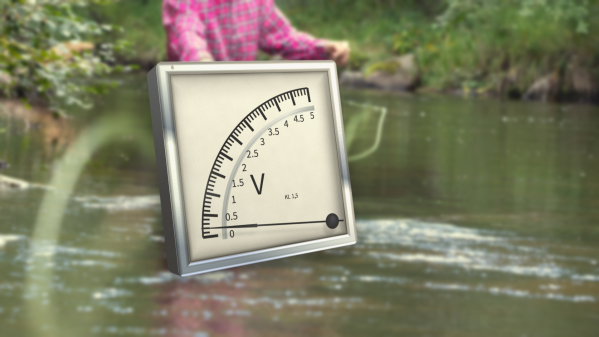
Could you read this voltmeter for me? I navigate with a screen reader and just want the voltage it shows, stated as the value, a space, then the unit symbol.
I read 0.2 V
